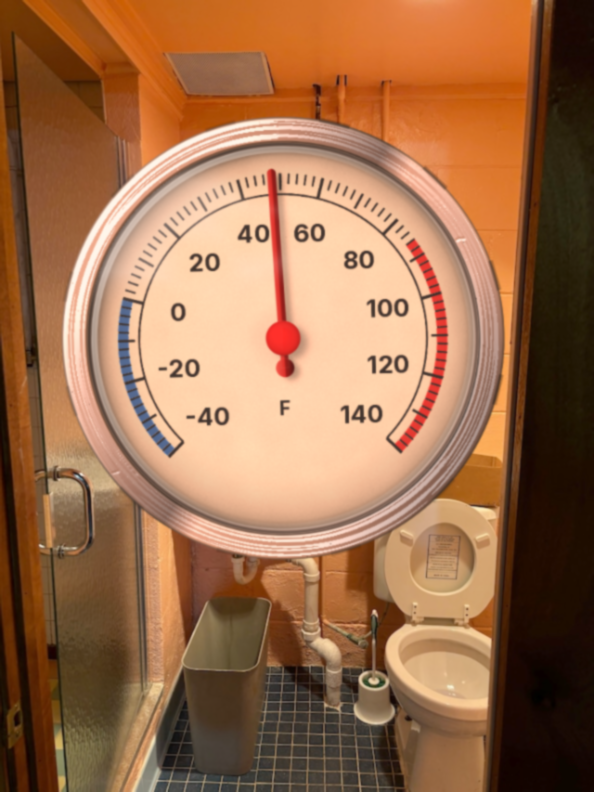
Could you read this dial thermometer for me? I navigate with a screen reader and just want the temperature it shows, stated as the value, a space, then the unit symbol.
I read 48 °F
